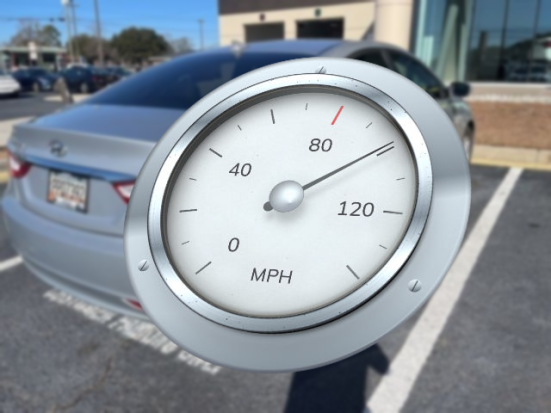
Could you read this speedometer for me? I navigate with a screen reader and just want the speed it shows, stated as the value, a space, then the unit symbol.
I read 100 mph
